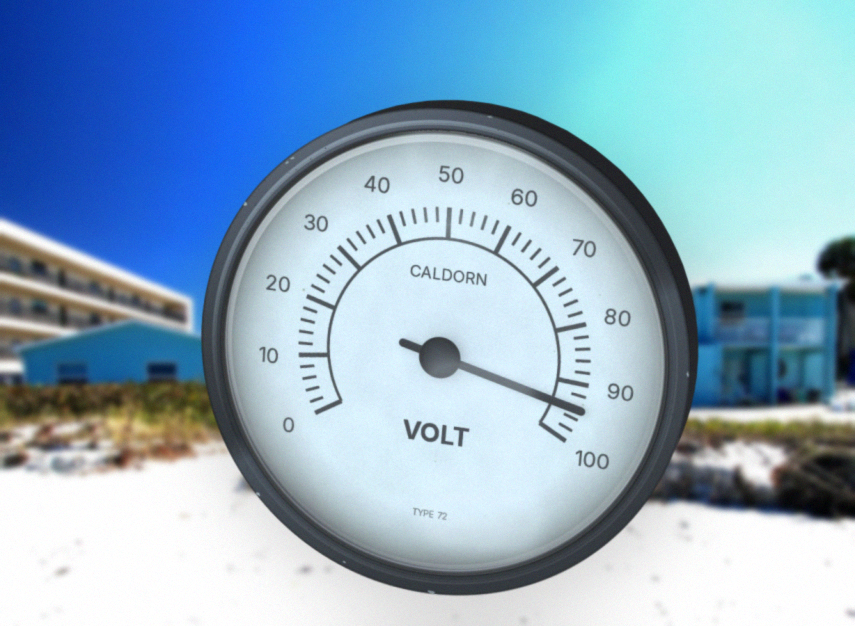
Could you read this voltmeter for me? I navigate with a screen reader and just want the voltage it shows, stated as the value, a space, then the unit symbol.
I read 94 V
